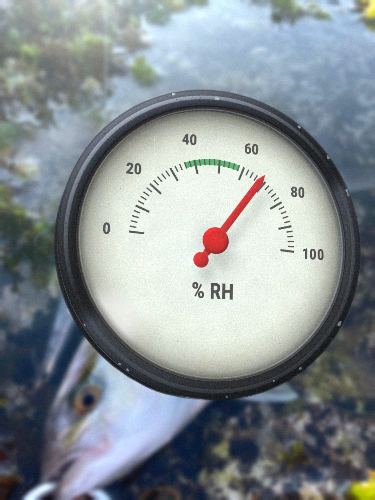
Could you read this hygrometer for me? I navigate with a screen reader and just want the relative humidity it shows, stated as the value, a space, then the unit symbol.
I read 68 %
